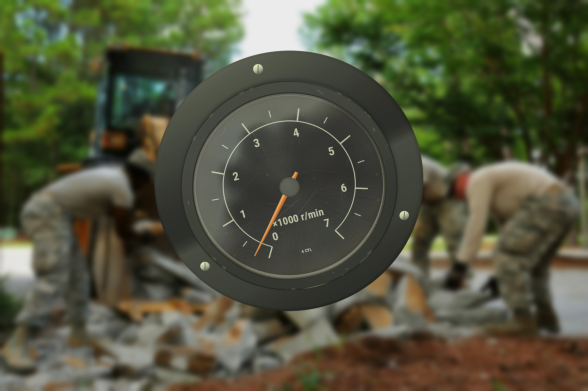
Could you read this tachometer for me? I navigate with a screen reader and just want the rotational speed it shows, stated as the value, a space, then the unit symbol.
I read 250 rpm
